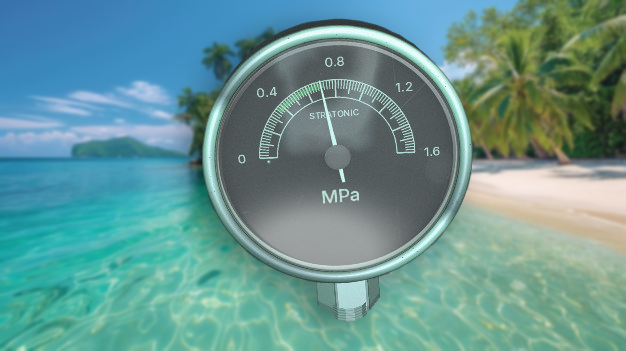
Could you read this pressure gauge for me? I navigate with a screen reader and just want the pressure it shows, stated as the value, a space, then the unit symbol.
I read 0.7 MPa
